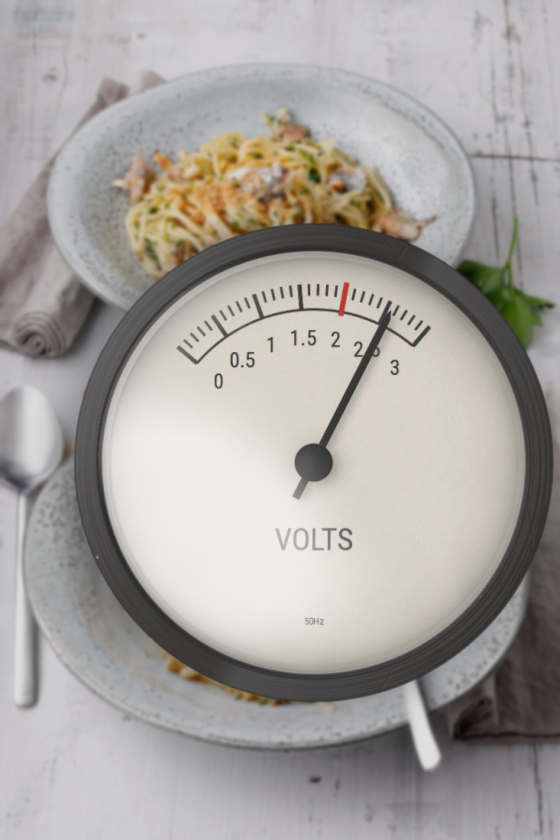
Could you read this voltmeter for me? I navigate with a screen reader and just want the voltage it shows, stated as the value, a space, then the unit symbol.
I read 2.55 V
